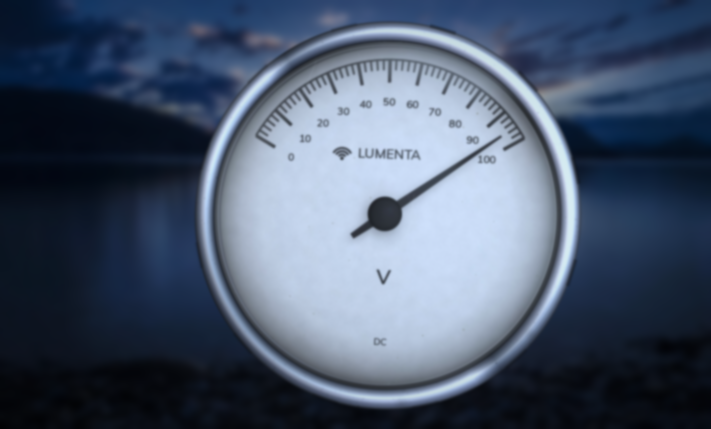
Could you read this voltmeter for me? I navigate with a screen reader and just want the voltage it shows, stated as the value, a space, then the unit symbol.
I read 96 V
